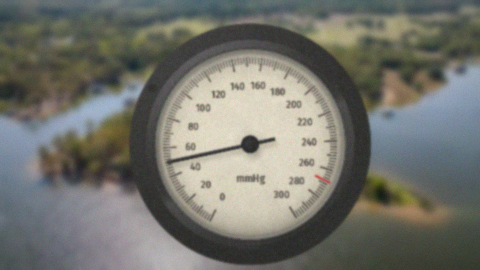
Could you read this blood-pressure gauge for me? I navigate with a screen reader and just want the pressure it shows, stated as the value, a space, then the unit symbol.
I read 50 mmHg
